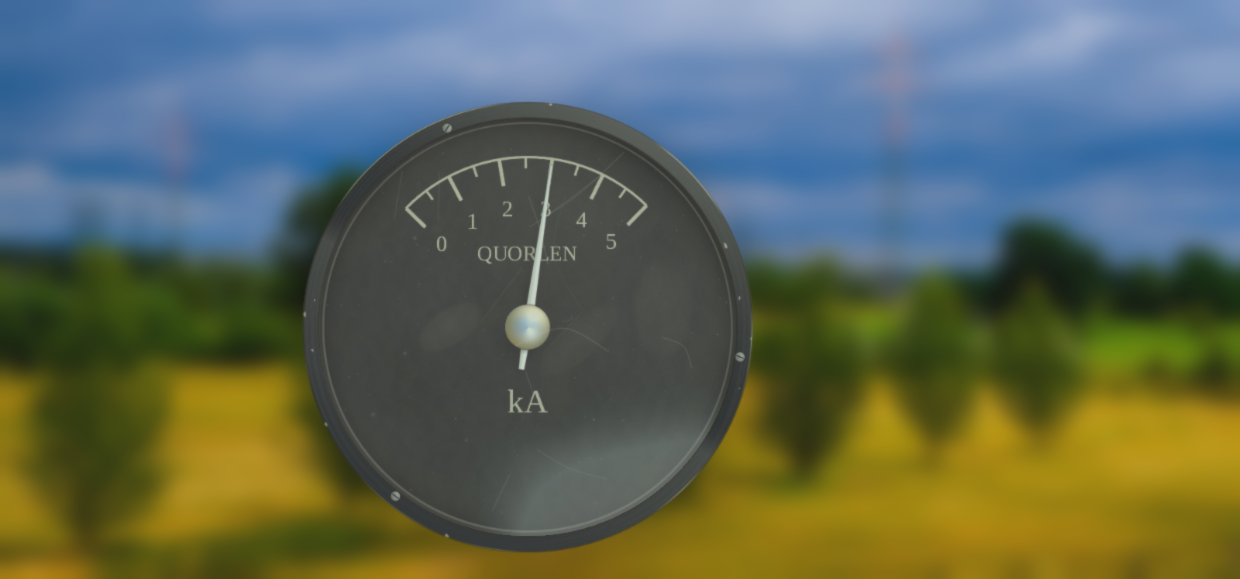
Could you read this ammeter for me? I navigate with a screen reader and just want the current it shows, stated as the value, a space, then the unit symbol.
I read 3 kA
